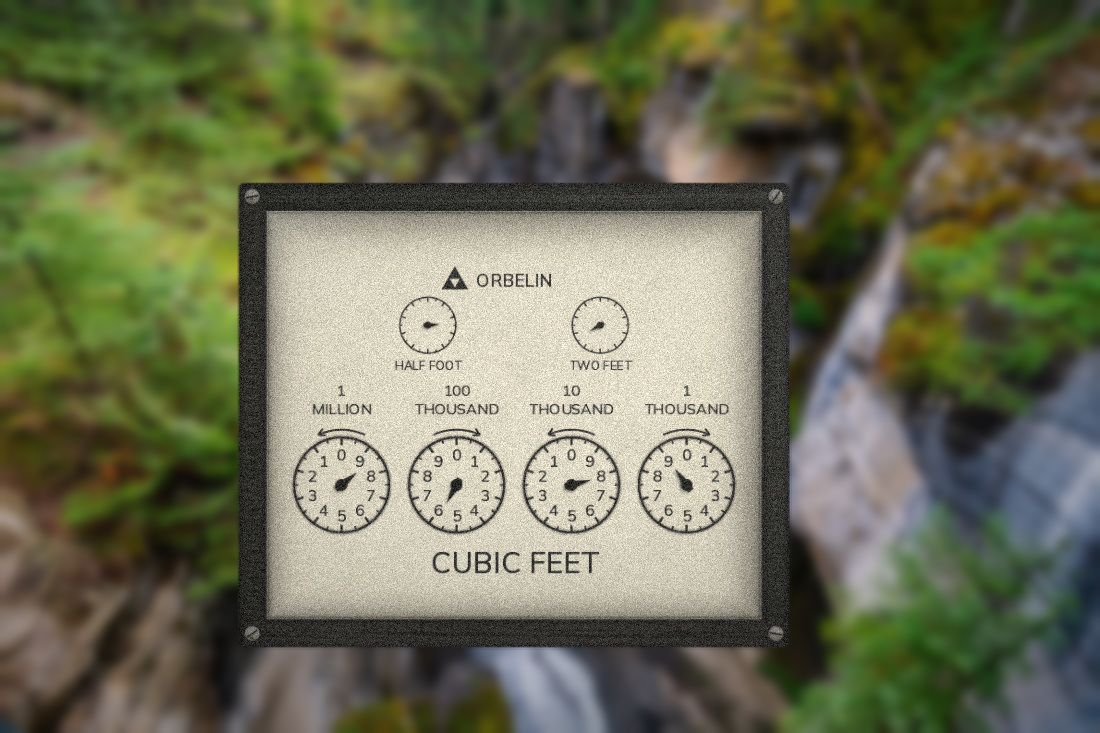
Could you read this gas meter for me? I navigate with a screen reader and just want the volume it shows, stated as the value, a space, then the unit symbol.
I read 857900 ft³
